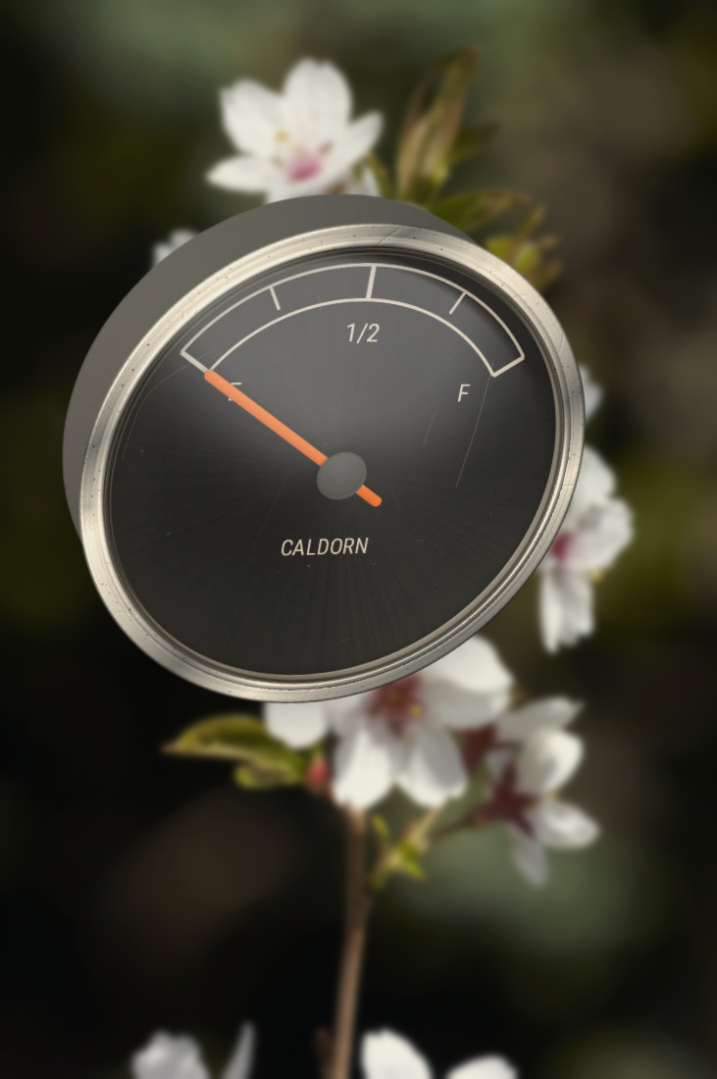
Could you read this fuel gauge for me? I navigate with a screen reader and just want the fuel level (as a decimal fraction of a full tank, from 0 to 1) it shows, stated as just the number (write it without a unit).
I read 0
